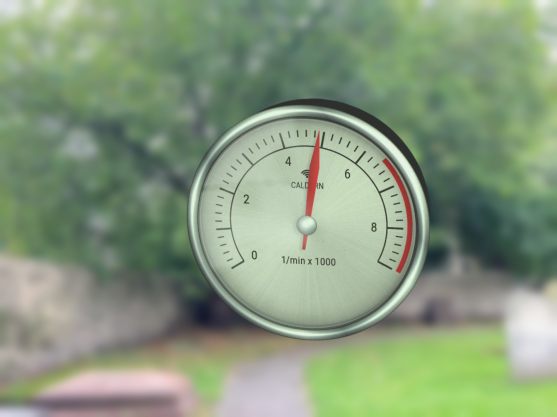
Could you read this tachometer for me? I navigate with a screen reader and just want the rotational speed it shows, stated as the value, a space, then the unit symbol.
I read 4900 rpm
